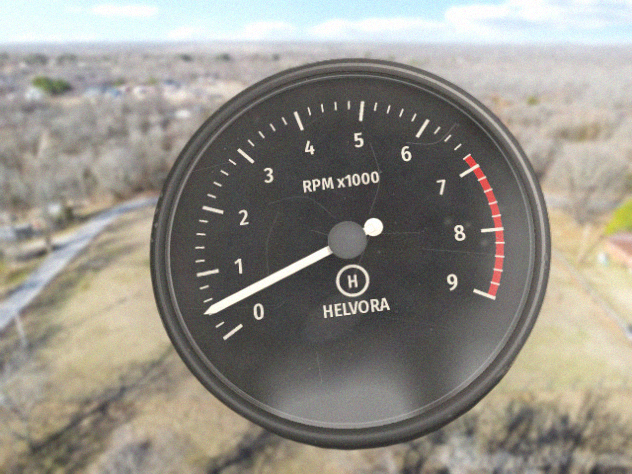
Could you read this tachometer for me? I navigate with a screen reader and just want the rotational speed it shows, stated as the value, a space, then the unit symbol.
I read 400 rpm
